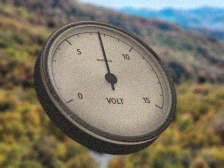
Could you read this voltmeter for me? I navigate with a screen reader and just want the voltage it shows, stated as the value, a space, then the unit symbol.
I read 7.5 V
